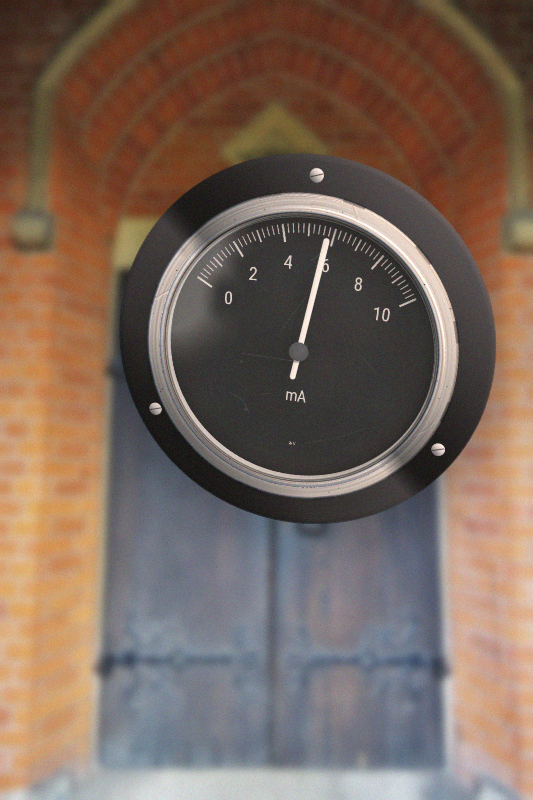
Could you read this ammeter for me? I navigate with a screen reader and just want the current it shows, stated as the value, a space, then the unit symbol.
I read 5.8 mA
